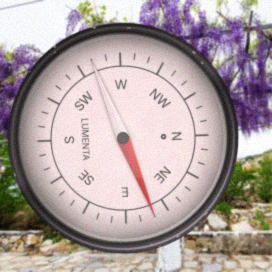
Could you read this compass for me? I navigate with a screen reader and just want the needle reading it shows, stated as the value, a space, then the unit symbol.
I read 70 °
